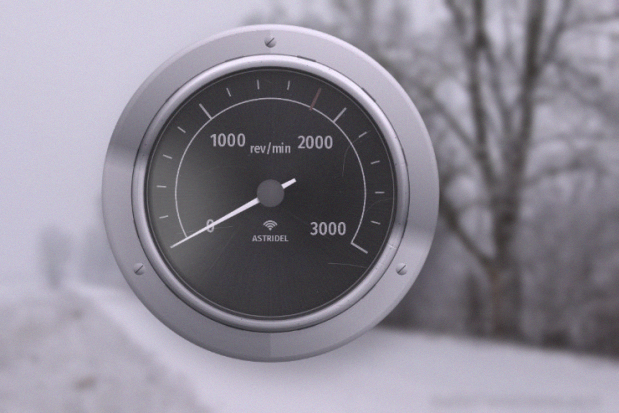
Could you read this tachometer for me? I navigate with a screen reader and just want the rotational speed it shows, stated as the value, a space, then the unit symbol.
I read 0 rpm
